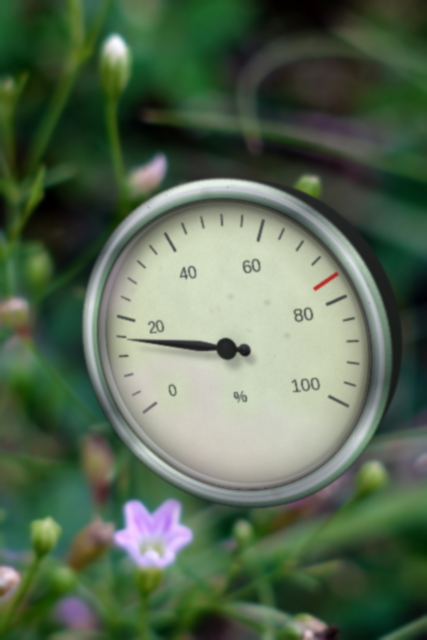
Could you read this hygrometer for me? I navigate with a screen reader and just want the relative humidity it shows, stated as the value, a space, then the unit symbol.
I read 16 %
